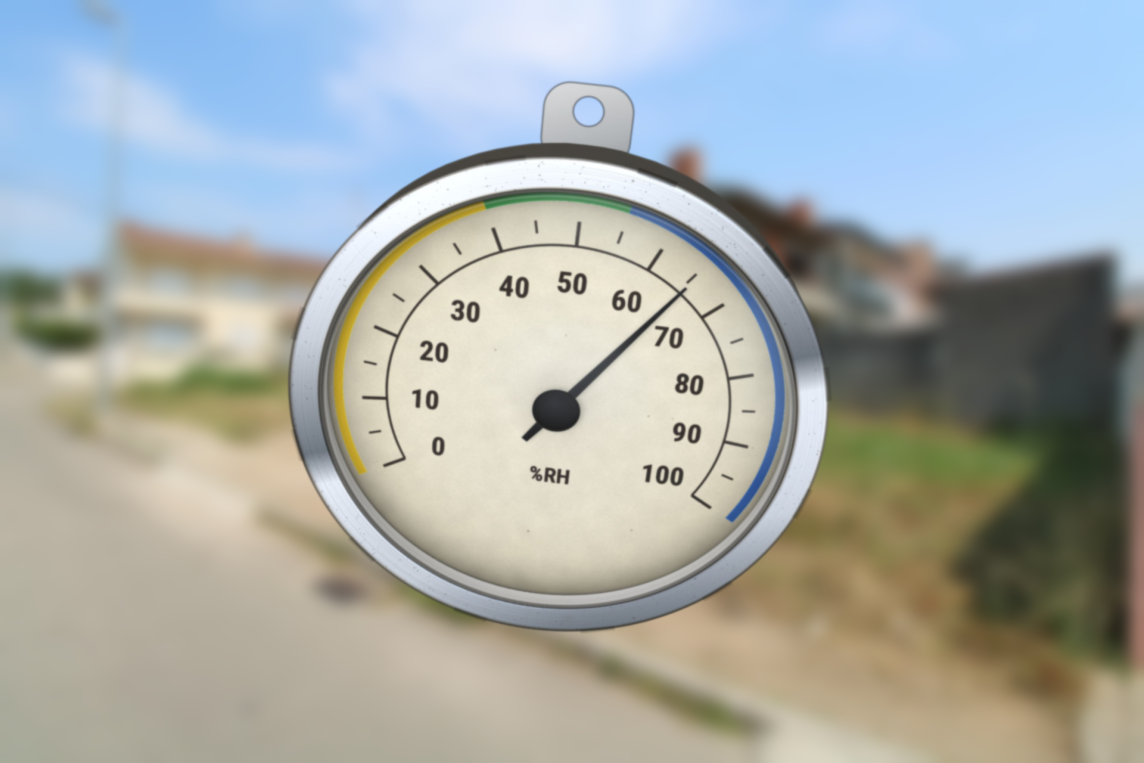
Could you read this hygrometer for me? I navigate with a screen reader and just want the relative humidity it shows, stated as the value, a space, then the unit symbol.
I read 65 %
